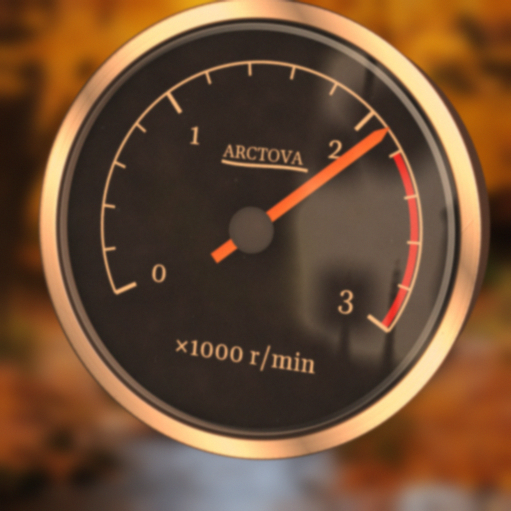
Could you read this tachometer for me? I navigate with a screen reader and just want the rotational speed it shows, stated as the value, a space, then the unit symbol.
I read 2100 rpm
